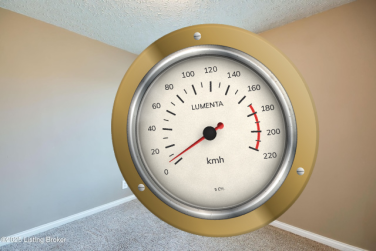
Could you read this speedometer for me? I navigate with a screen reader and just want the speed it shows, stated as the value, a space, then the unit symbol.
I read 5 km/h
